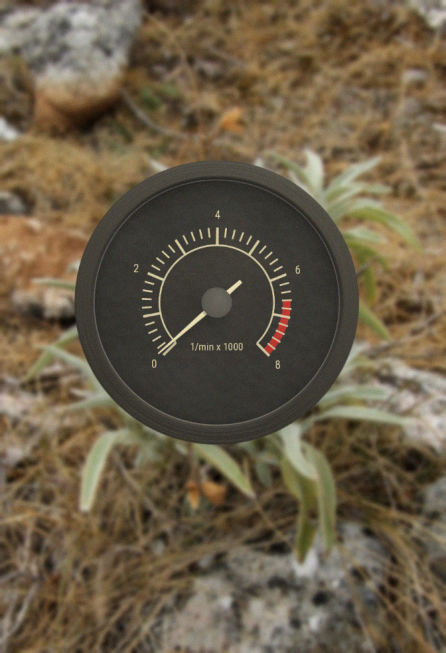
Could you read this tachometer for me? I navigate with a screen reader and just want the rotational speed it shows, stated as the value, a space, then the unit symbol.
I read 100 rpm
